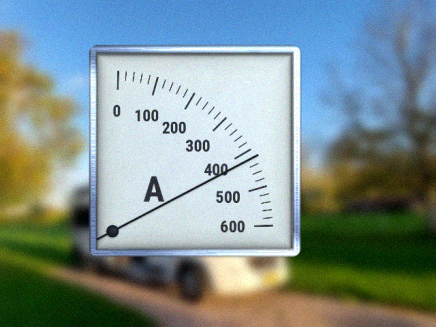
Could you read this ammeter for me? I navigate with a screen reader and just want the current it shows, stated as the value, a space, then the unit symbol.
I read 420 A
